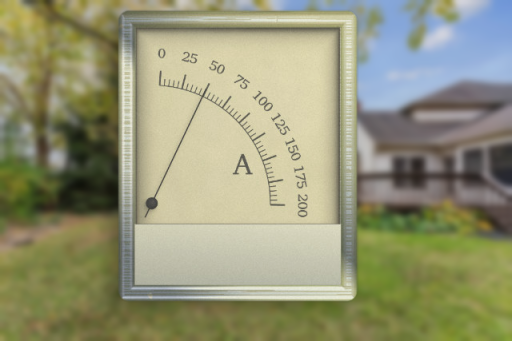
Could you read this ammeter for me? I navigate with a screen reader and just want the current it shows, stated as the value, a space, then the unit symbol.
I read 50 A
